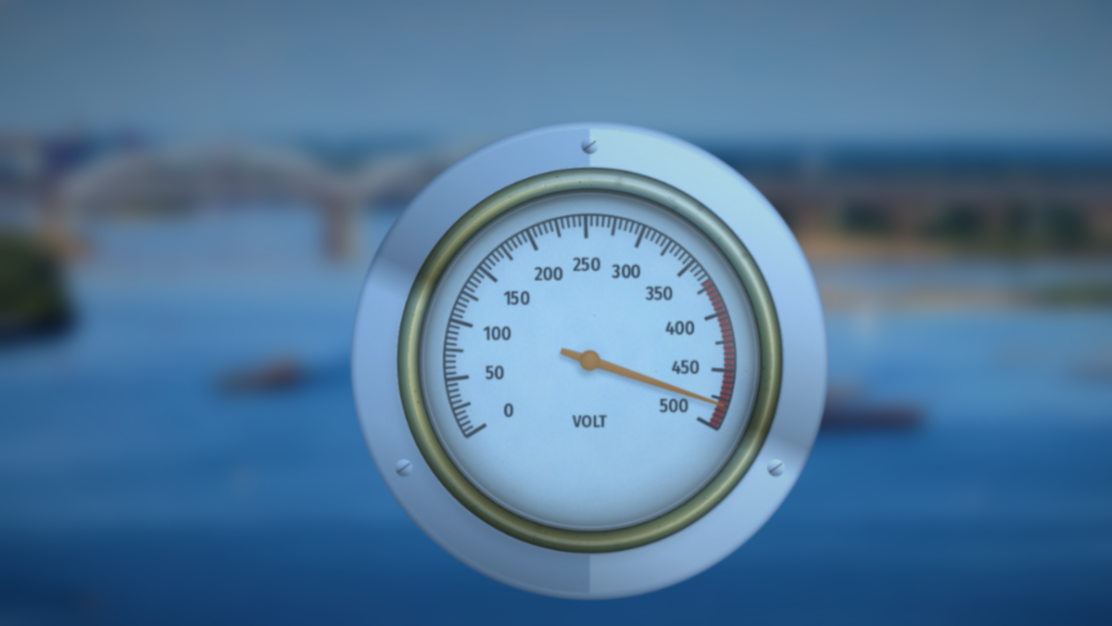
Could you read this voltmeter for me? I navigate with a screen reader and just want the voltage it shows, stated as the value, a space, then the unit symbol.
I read 480 V
